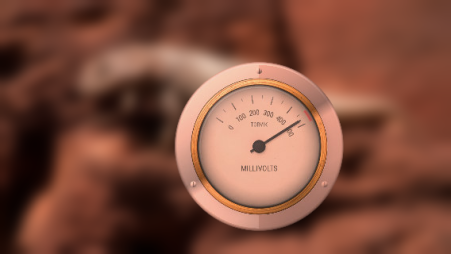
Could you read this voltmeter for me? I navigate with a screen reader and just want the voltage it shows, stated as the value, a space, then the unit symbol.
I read 475 mV
